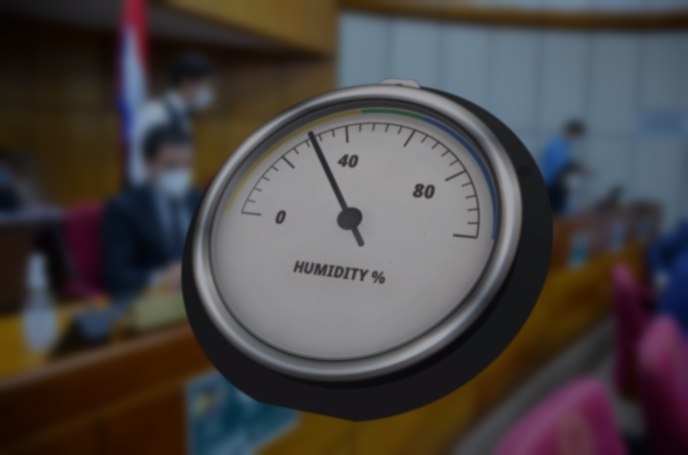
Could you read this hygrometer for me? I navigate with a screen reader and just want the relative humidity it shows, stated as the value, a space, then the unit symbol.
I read 30 %
